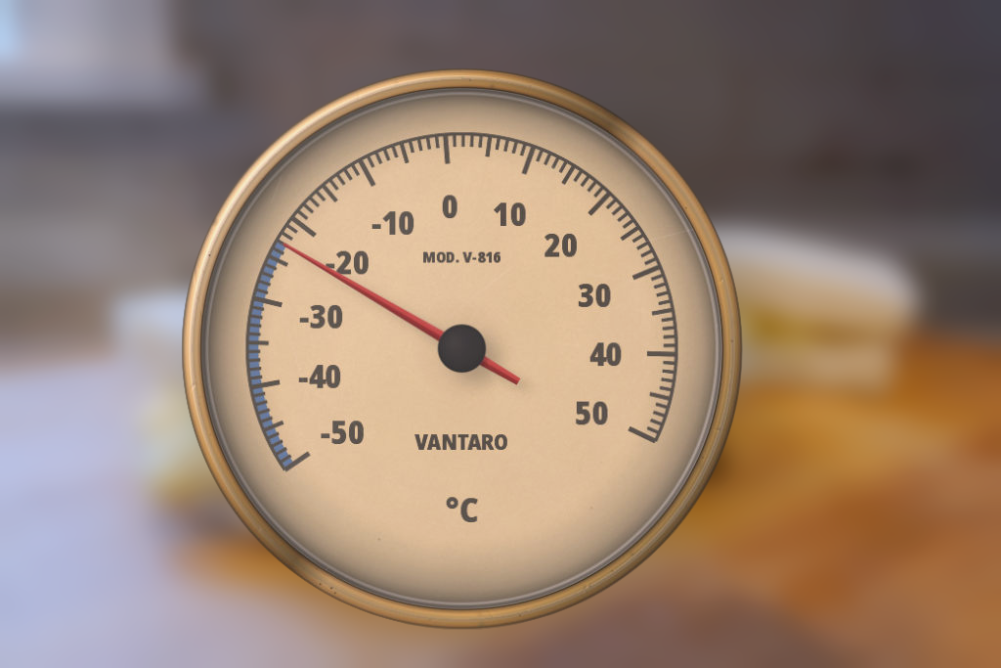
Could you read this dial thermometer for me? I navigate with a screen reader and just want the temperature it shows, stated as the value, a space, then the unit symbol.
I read -23 °C
